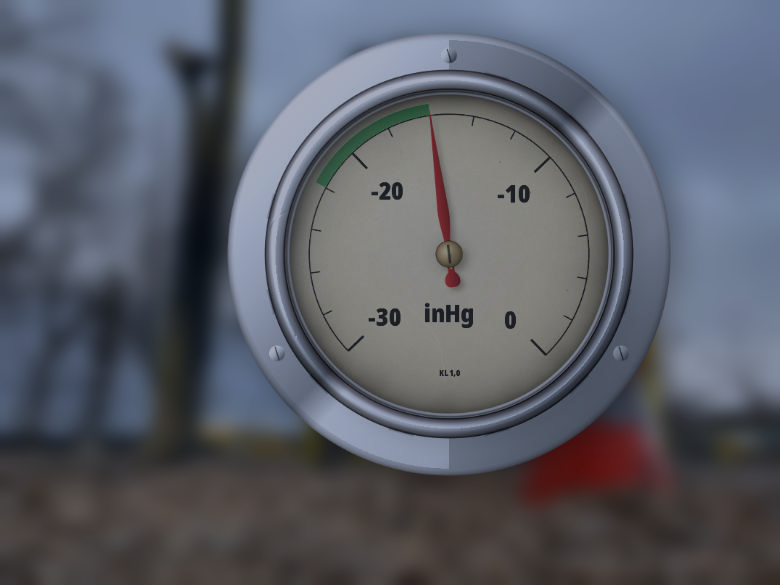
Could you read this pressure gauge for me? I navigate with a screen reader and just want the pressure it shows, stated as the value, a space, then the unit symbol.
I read -16 inHg
